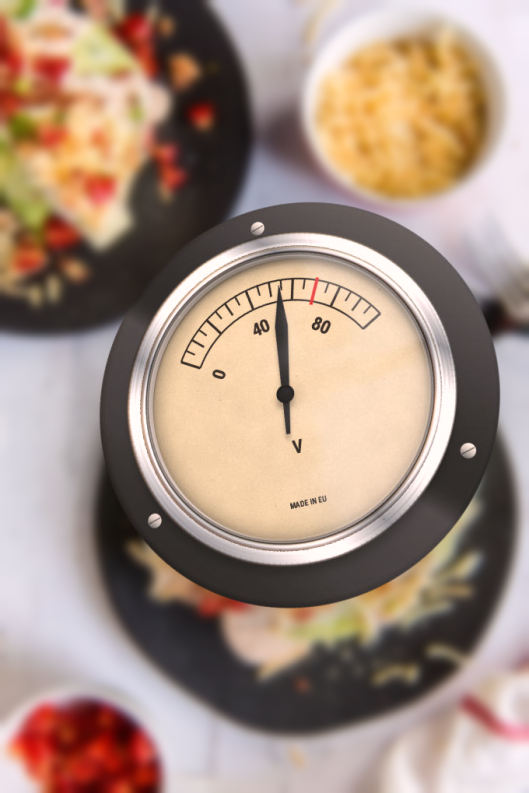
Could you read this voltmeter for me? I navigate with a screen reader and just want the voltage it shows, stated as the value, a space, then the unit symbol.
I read 55 V
